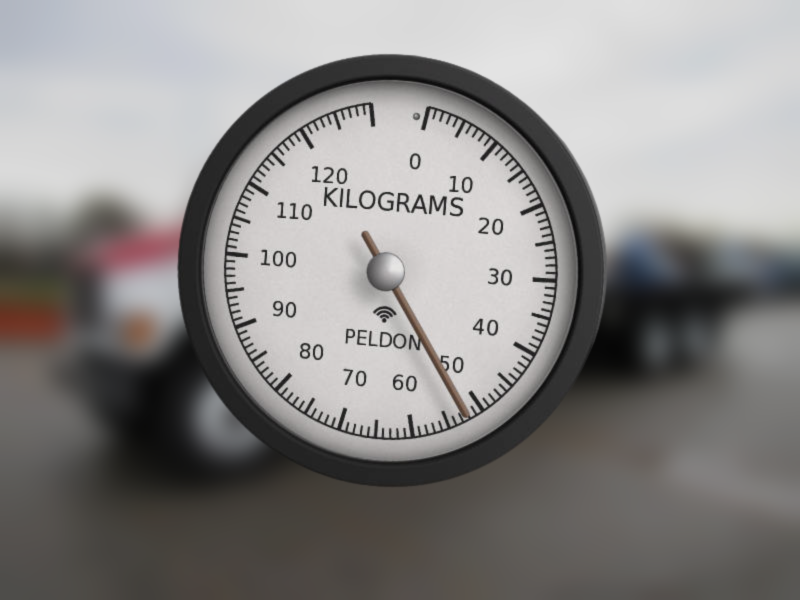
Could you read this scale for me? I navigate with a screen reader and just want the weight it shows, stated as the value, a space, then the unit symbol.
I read 52 kg
